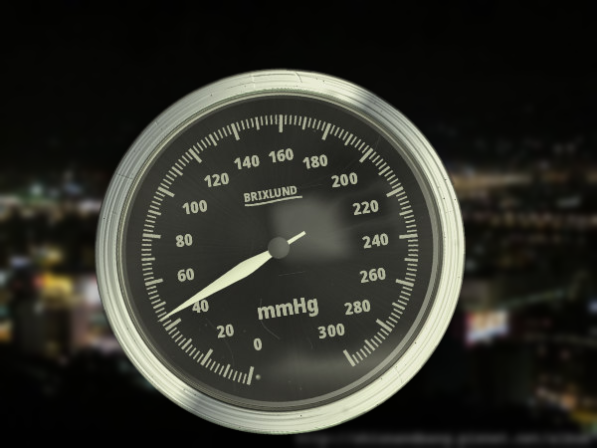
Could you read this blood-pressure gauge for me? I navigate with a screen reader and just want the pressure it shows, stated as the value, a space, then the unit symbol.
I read 44 mmHg
